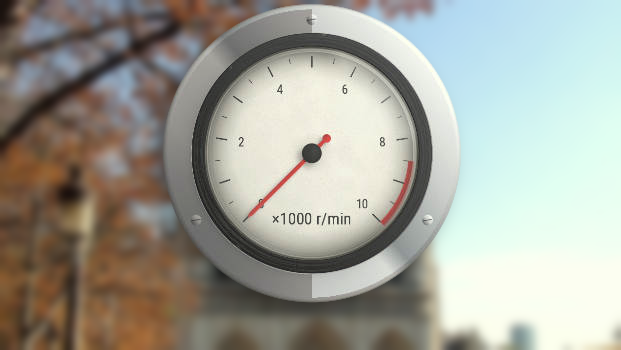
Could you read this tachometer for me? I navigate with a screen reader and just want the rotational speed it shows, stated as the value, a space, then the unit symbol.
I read 0 rpm
